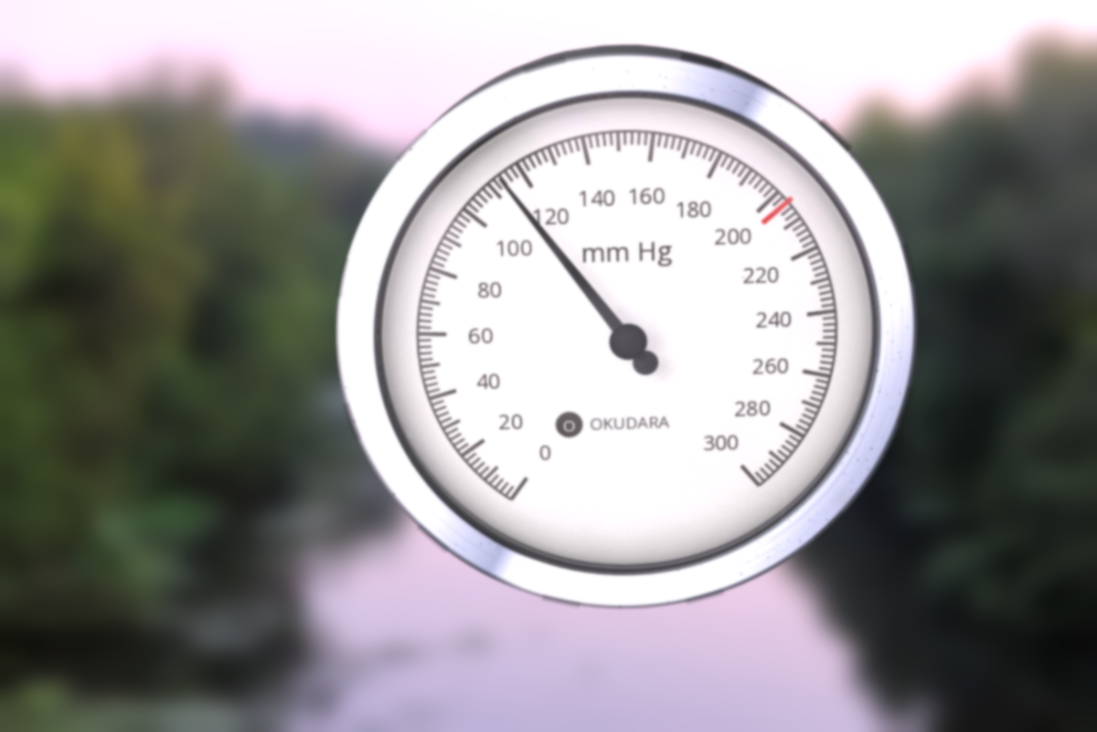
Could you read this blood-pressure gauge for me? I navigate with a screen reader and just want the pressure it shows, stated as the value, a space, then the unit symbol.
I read 114 mmHg
